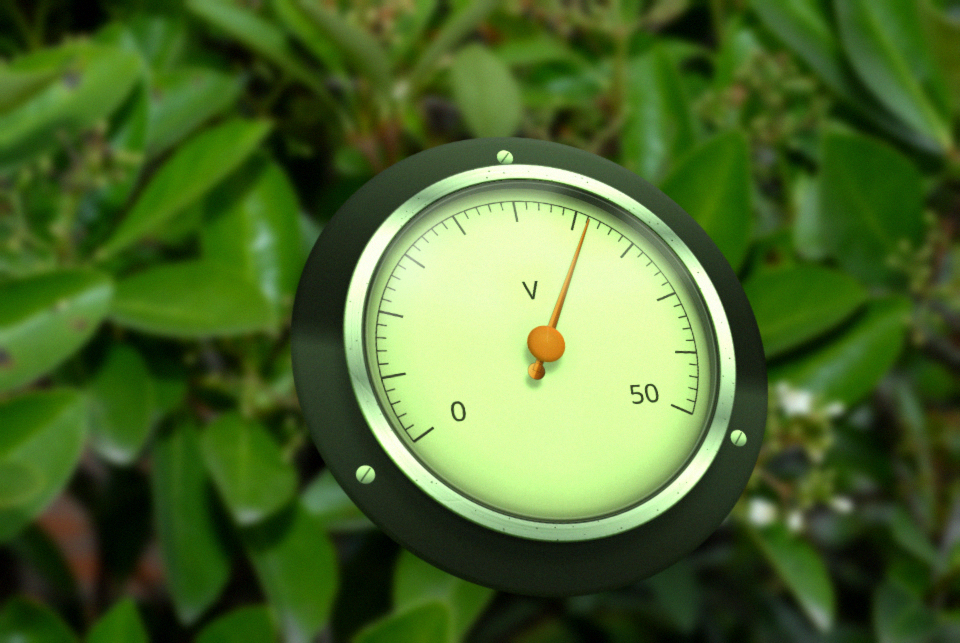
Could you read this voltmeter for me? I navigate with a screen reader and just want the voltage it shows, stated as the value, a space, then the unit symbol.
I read 31 V
